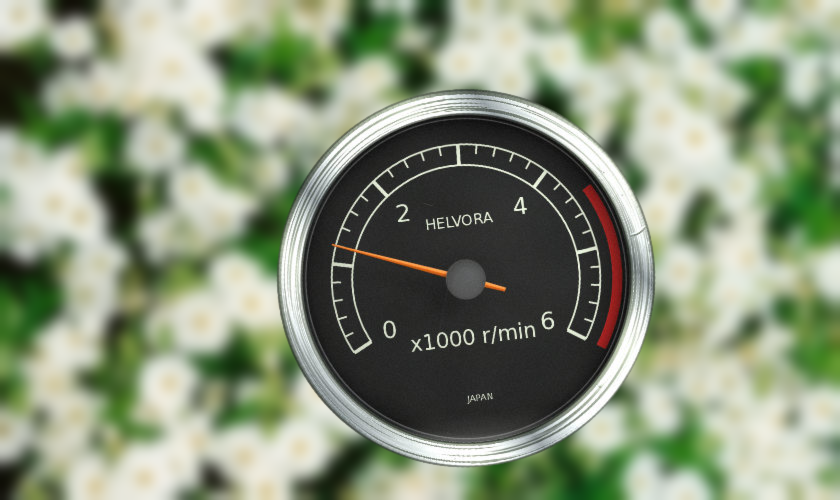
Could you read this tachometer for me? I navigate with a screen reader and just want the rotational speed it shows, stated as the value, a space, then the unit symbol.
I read 1200 rpm
